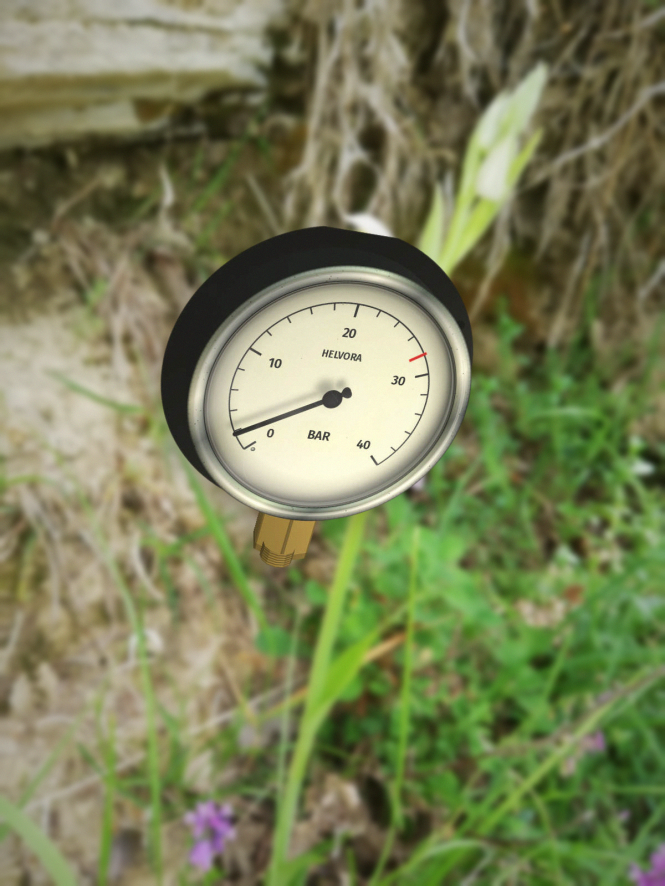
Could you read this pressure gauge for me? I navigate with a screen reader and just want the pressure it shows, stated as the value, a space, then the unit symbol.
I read 2 bar
